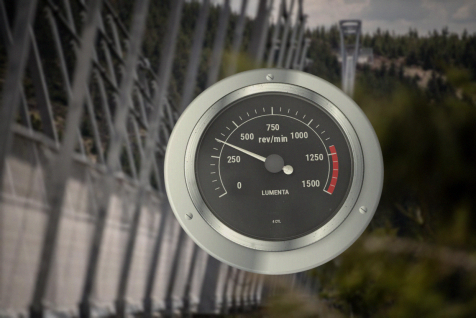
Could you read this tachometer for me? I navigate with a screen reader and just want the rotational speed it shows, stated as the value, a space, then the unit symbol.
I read 350 rpm
